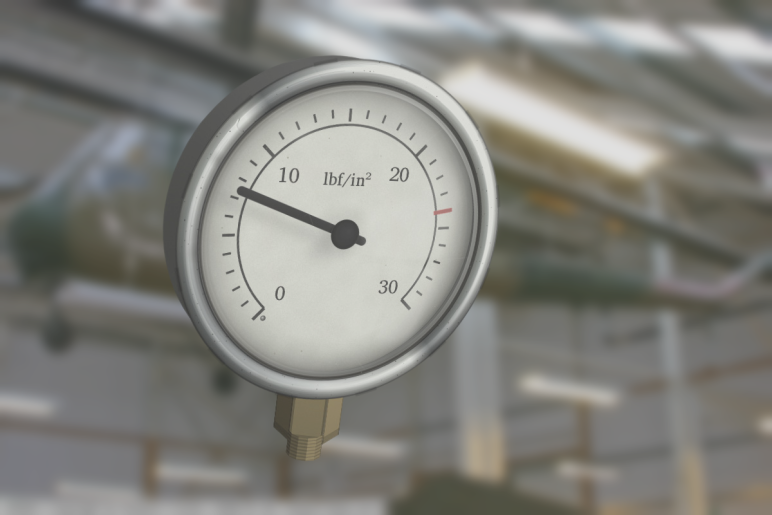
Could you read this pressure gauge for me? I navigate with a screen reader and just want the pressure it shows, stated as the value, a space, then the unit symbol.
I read 7.5 psi
